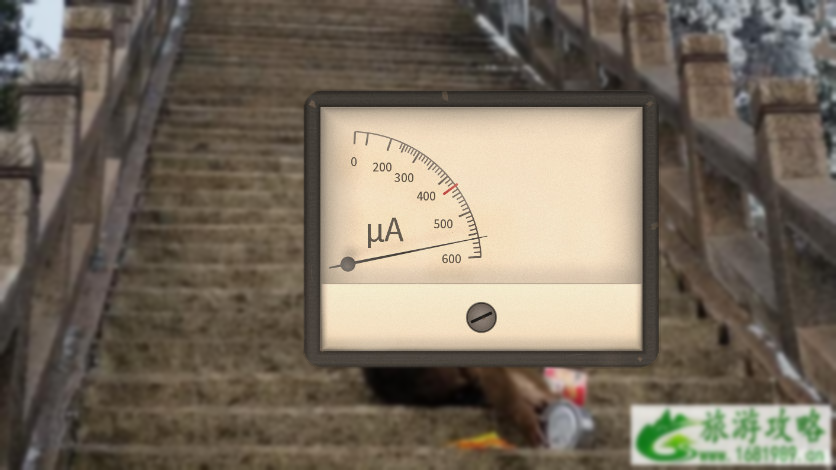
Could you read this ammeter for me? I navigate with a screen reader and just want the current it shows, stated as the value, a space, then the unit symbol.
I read 560 µA
